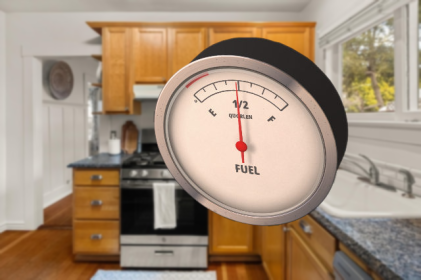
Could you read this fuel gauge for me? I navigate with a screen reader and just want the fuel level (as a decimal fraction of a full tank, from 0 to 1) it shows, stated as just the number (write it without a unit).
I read 0.5
